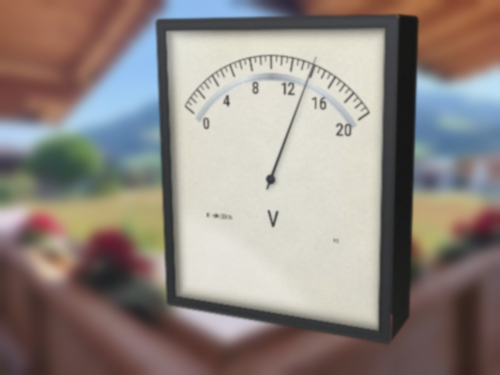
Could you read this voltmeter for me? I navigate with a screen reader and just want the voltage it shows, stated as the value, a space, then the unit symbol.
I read 14 V
